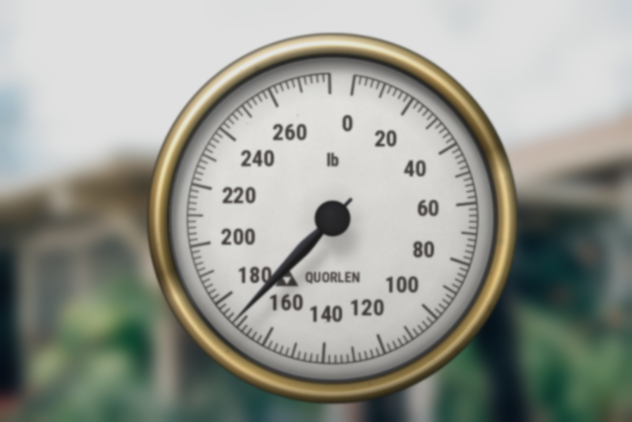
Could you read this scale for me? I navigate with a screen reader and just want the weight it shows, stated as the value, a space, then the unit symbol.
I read 172 lb
